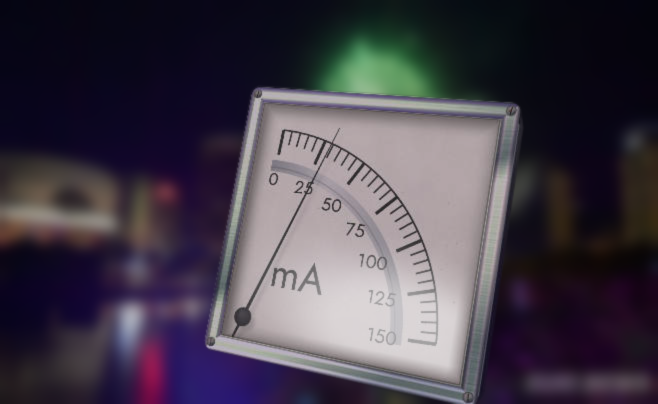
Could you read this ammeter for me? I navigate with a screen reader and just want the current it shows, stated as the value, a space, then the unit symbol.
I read 30 mA
